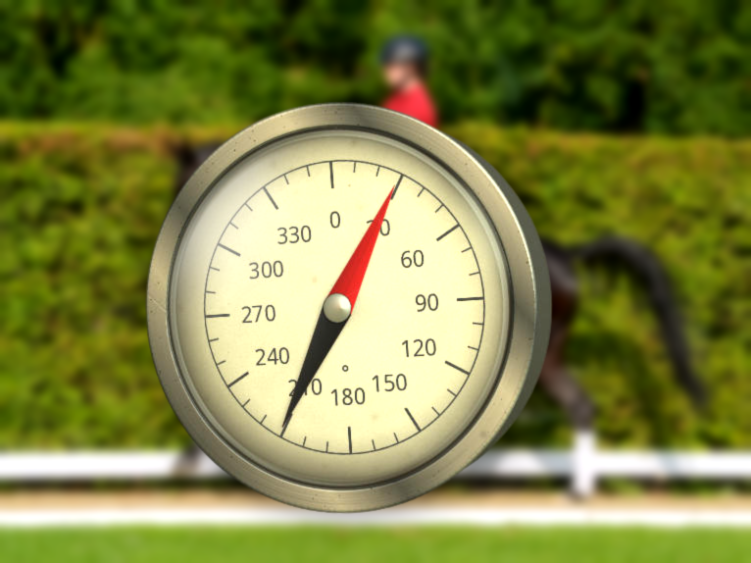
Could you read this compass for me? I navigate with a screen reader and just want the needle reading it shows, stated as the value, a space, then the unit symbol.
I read 30 °
